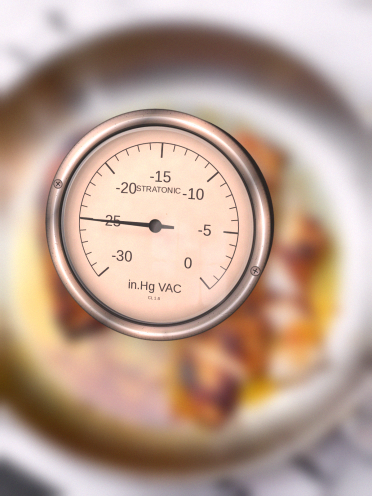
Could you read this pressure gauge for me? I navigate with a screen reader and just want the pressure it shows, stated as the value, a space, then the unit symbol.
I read -25 inHg
